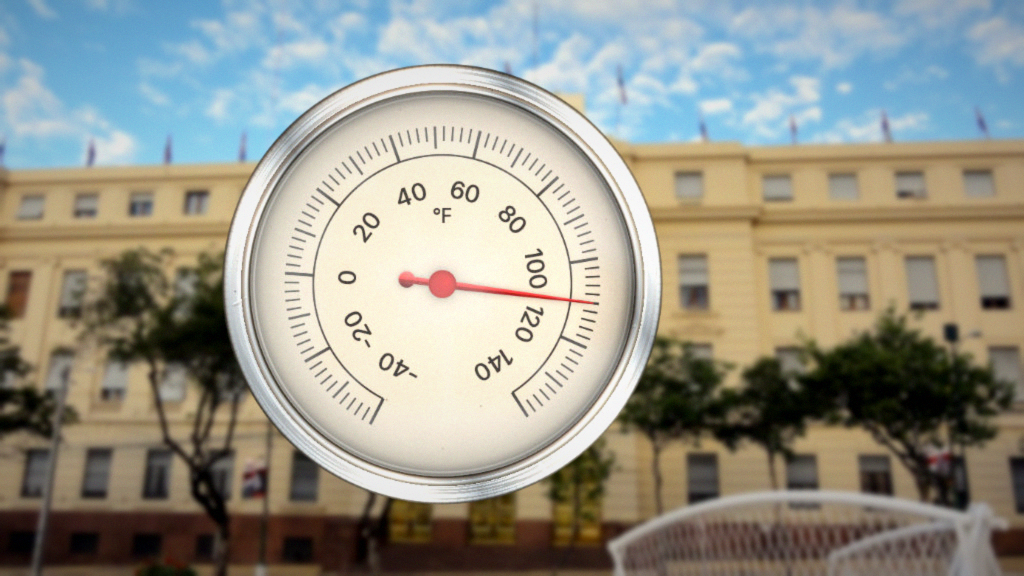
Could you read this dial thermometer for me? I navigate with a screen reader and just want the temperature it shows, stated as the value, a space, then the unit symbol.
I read 110 °F
